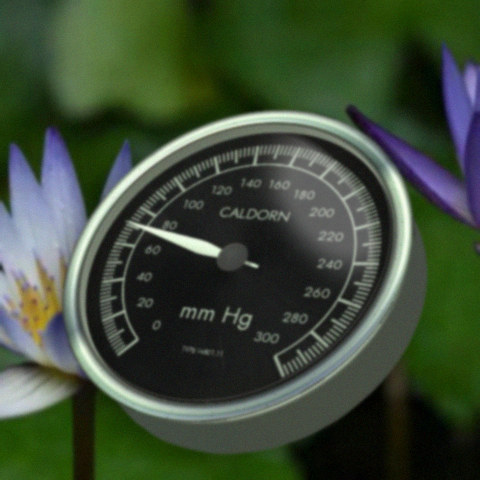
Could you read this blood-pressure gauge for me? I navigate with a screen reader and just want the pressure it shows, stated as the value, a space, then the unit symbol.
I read 70 mmHg
